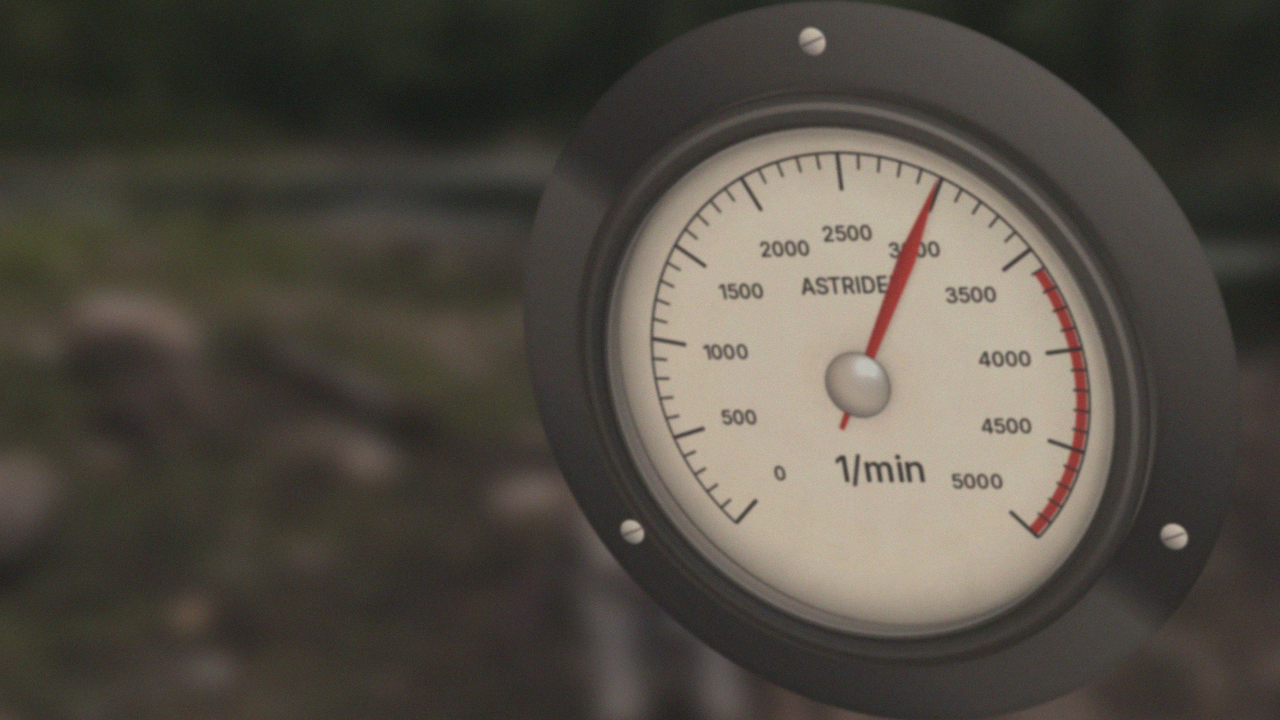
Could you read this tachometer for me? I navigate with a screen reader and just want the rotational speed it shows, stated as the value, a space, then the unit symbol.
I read 3000 rpm
